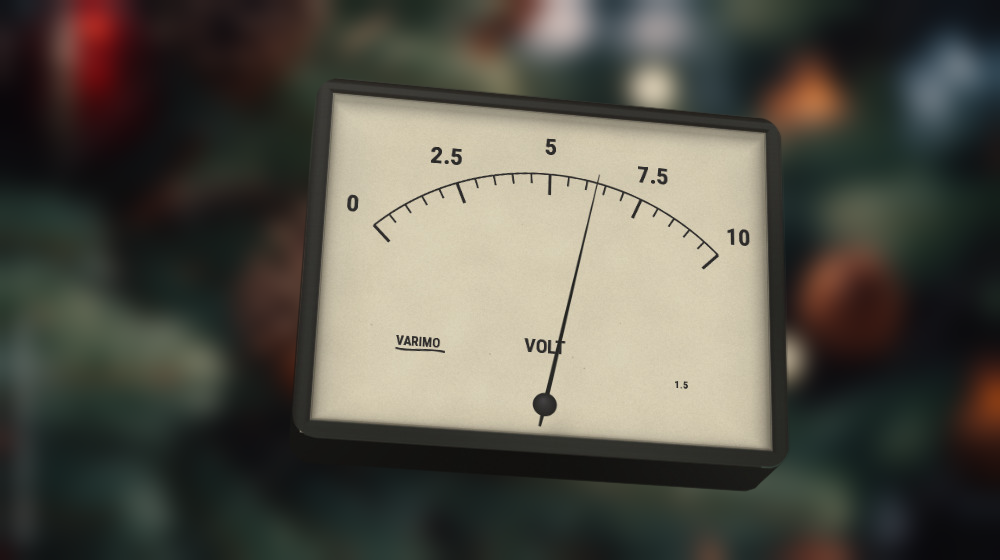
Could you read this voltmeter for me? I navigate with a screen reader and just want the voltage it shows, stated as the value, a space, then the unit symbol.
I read 6.25 V
